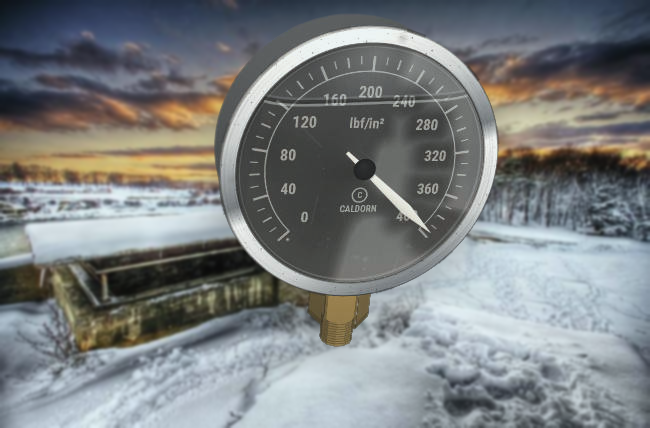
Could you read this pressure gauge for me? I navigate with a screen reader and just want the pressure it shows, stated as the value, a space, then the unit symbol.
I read 395 psi
